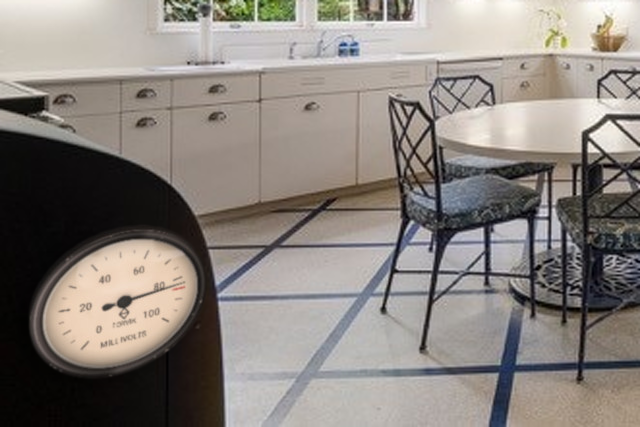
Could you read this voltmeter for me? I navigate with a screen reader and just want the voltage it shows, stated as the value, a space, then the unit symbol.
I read 82.5 mV
